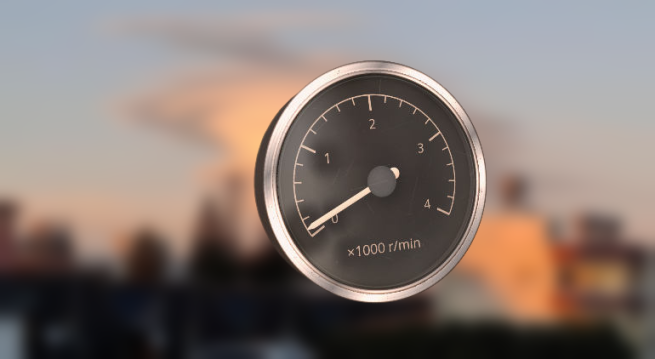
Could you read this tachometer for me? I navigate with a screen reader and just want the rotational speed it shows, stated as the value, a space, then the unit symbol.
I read 100 rpm
